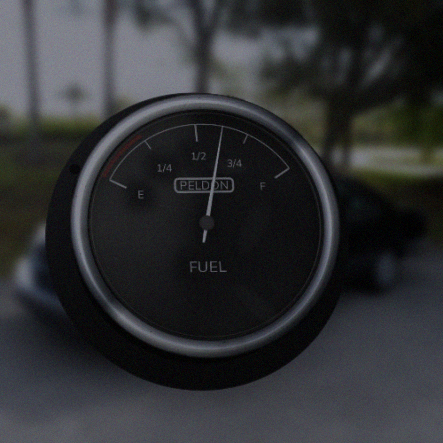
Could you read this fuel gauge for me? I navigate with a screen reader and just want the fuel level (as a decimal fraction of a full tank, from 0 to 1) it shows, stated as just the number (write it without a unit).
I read 0.625
